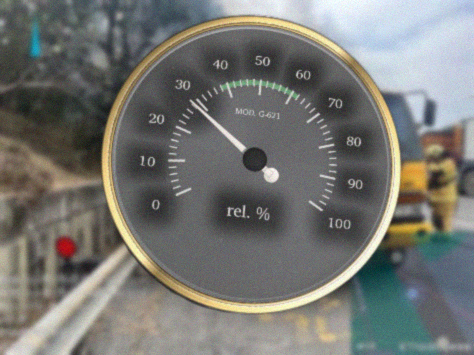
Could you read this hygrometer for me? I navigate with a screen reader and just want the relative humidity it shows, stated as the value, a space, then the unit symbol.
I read 28 %
